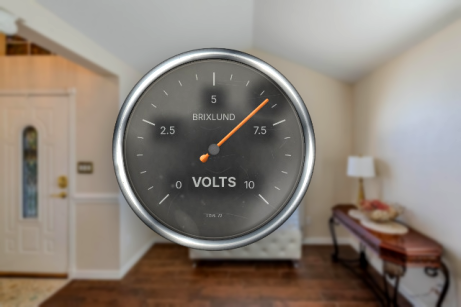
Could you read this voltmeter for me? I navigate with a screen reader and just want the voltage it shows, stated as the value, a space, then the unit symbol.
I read 6.75 V
